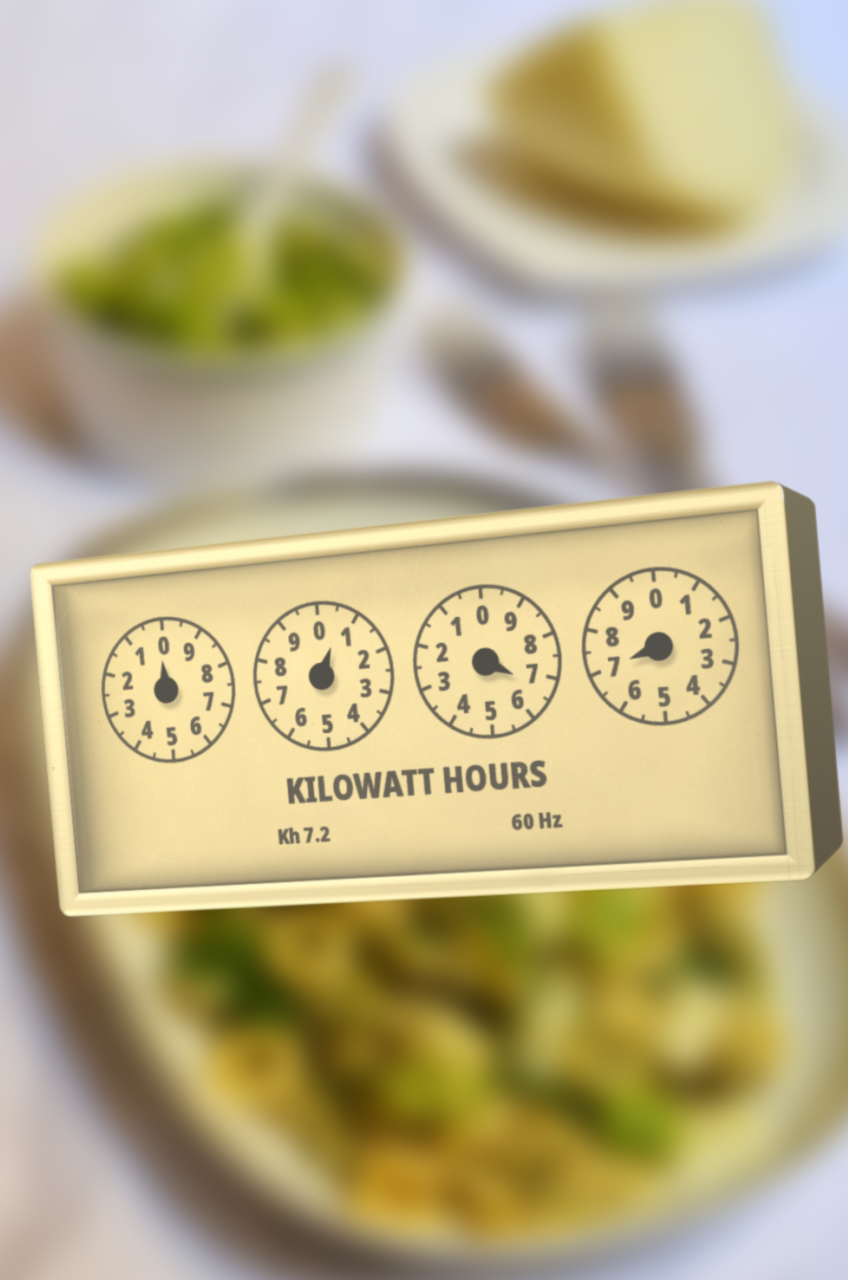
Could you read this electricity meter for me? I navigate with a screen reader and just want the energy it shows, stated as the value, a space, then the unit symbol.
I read 67 kWh
